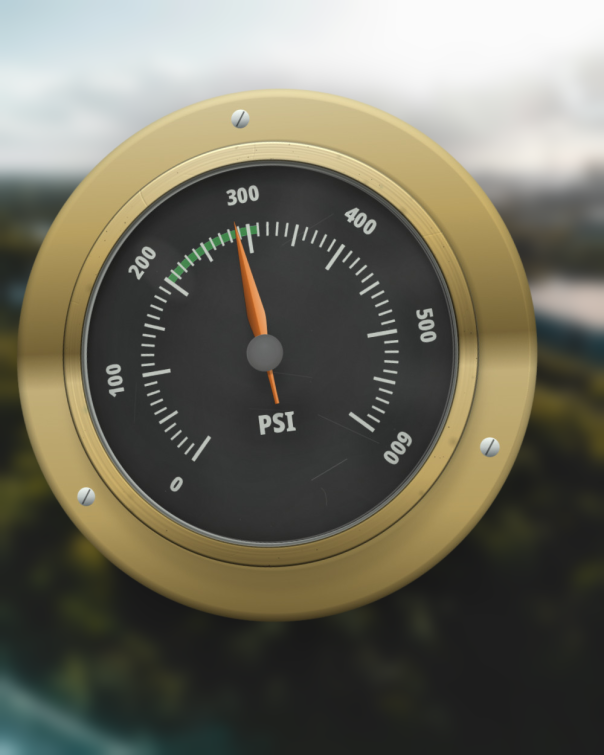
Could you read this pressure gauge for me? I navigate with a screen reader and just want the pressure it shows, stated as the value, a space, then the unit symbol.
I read 290 psi
